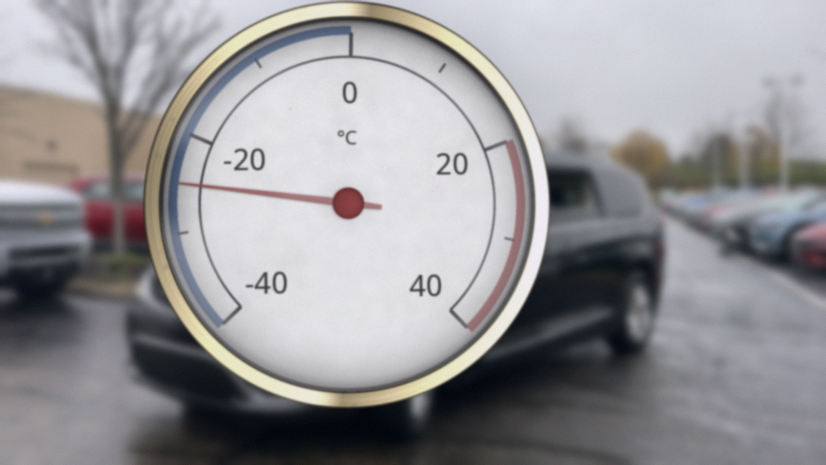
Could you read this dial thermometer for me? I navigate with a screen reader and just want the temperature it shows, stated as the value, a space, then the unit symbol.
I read -25 °C
